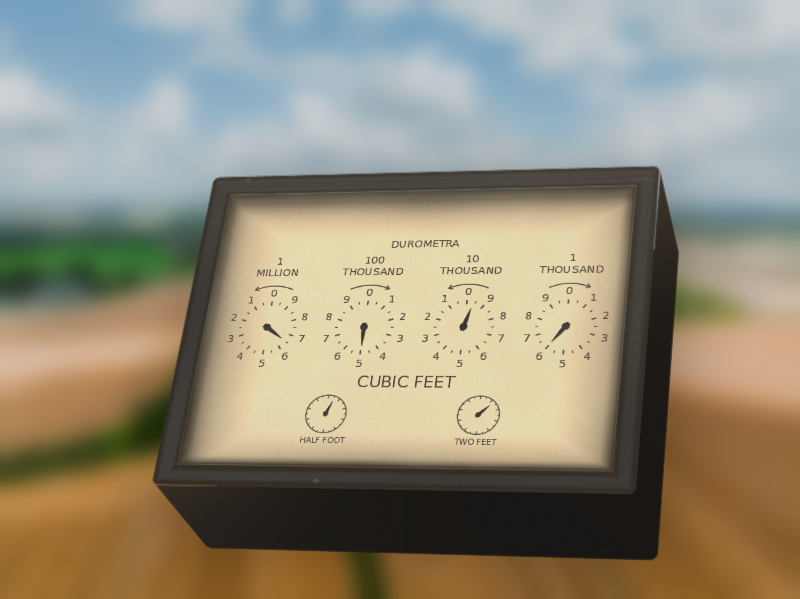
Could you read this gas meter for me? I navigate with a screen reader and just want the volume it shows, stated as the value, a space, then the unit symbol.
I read 649600 ft³
